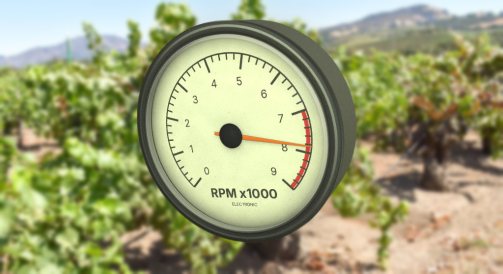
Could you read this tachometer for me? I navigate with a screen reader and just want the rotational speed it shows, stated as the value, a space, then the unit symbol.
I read 7800 rpm
